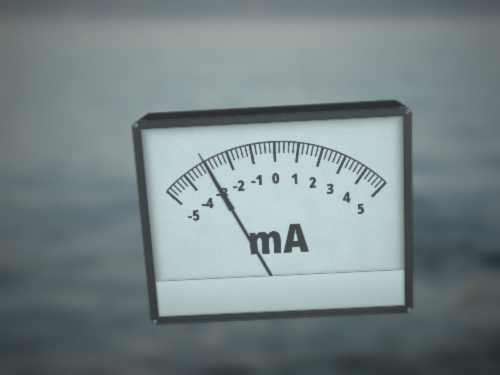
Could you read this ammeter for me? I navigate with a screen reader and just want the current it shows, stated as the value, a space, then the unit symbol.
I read -3 mA
